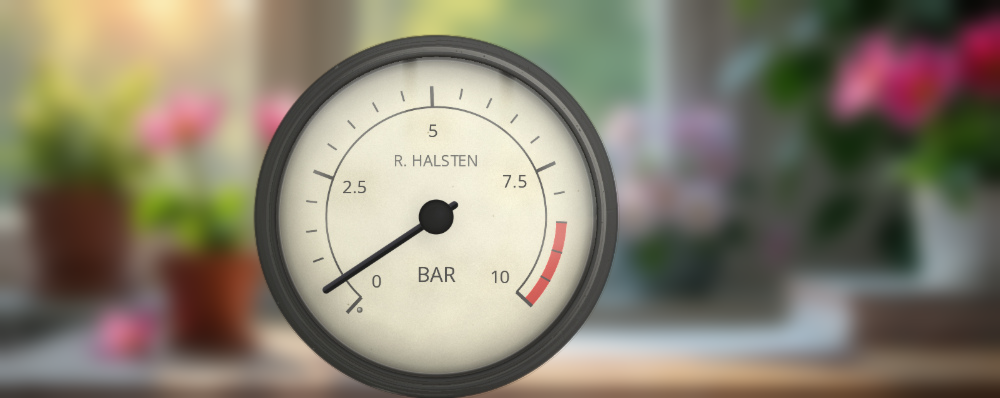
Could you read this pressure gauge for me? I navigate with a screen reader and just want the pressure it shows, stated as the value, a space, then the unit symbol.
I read 0.5 bar
